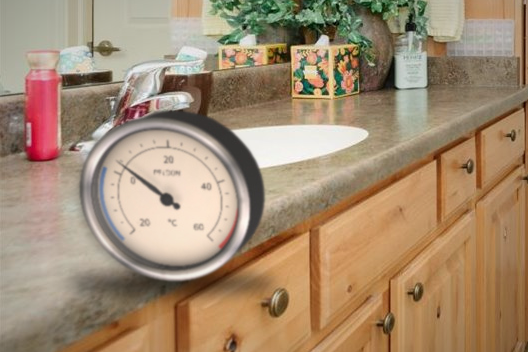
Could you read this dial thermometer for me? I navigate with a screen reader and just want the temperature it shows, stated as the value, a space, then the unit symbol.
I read 4 °C
